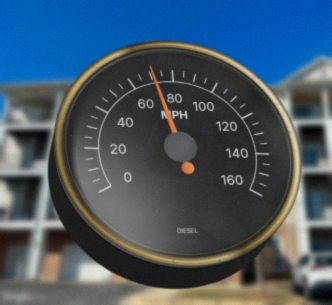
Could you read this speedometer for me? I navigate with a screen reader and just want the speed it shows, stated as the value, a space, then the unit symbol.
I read 70 mph
